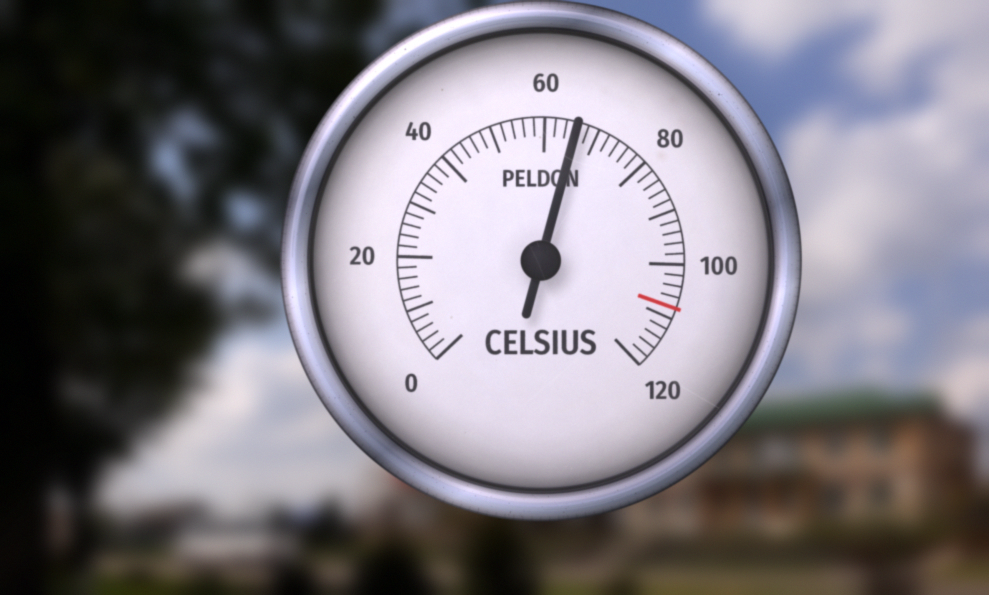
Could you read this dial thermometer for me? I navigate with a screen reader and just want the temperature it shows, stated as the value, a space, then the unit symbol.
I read 66 °C
